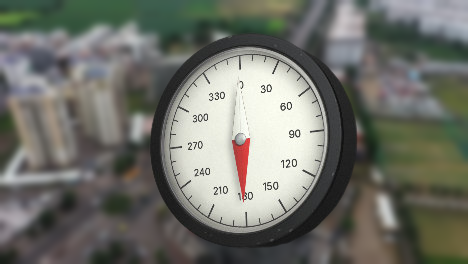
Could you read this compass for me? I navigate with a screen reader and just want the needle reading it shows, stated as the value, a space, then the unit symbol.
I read 180 °
